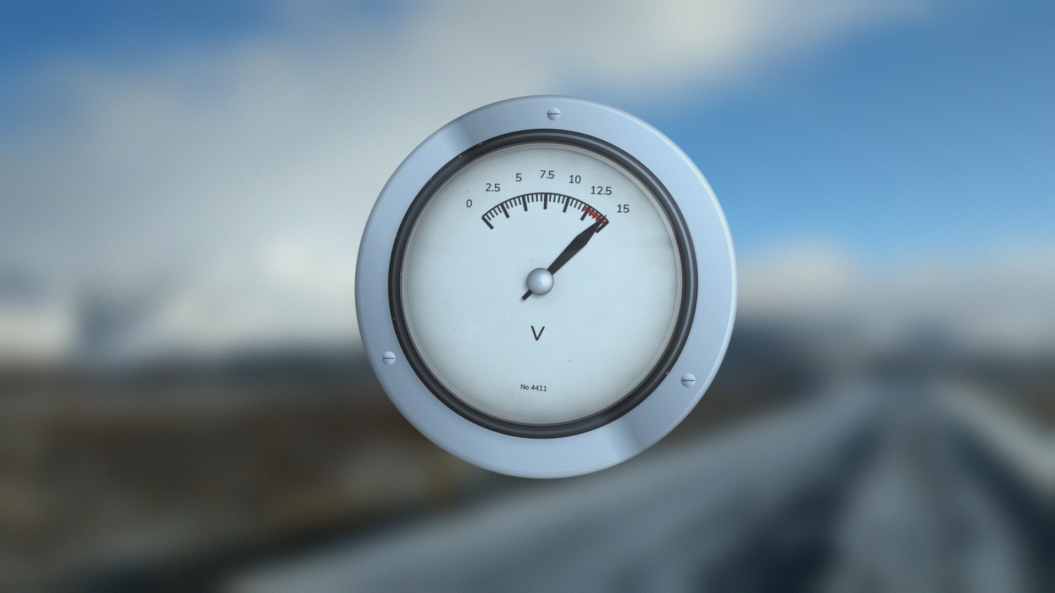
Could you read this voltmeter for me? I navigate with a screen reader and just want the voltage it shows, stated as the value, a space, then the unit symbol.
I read 14.5 V
